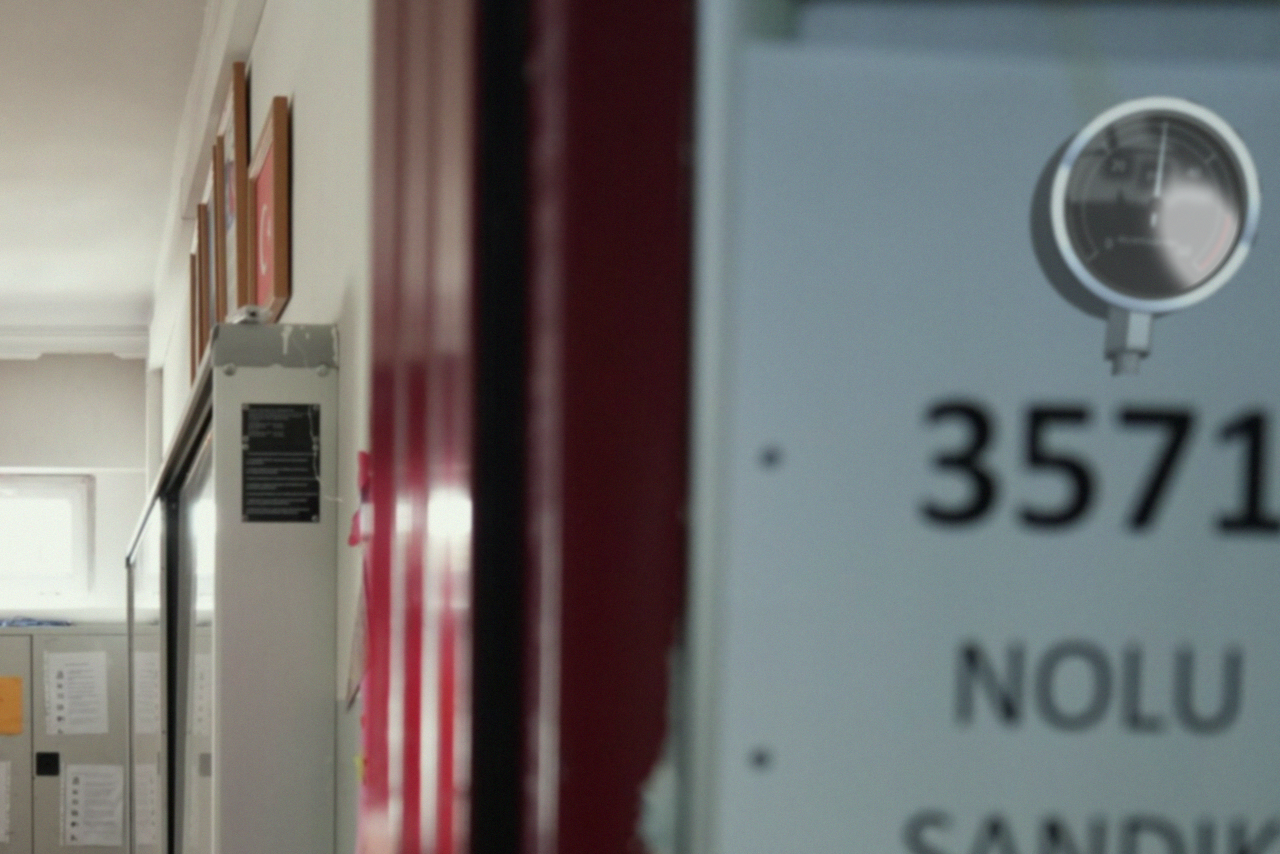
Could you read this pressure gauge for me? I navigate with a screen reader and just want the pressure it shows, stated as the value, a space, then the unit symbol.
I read 30 psi
